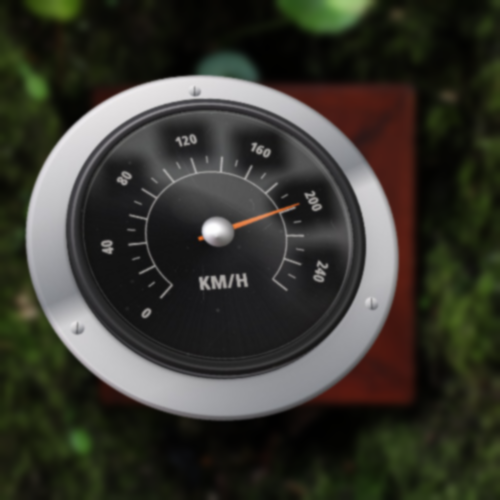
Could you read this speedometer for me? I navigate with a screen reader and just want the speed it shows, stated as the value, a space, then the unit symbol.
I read 200 km/h
